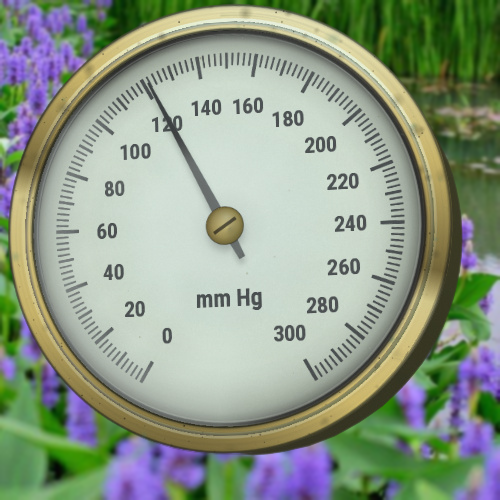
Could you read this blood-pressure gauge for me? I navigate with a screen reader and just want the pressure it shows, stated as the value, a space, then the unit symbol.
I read 122 mmHg
